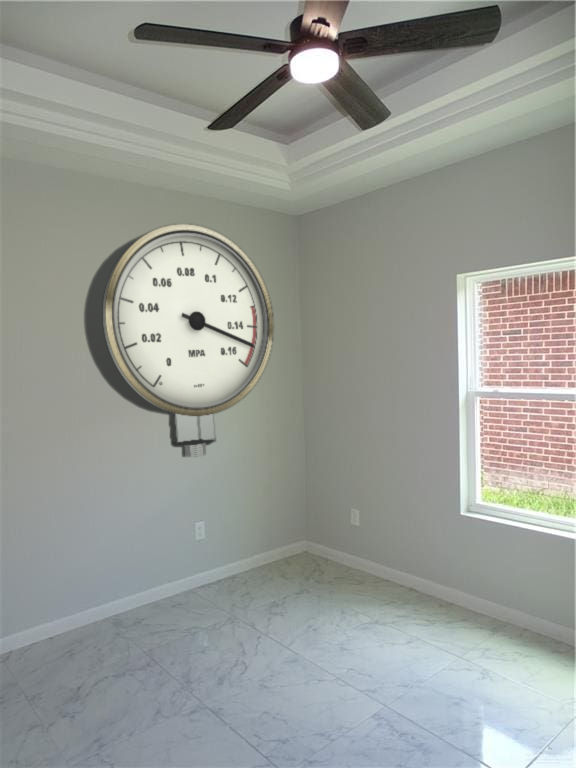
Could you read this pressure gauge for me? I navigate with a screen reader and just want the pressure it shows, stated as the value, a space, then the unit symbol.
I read 0.15 MPa
